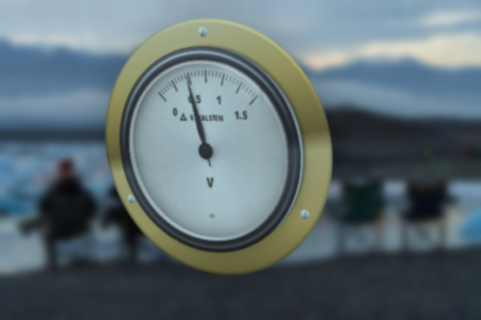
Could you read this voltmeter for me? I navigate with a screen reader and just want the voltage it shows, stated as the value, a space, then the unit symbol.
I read 0.5 V
